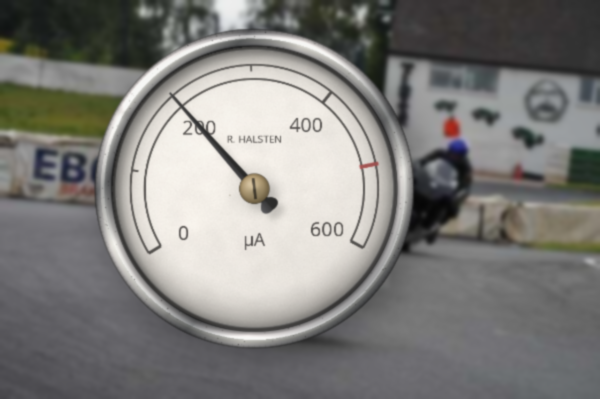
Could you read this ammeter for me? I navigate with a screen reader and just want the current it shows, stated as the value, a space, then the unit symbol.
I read 200 µA
